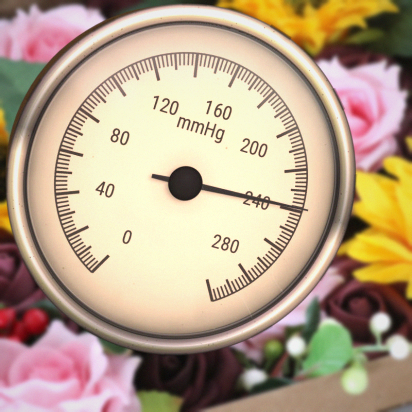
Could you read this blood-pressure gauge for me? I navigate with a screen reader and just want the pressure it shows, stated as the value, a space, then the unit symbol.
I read 238 mmHg
